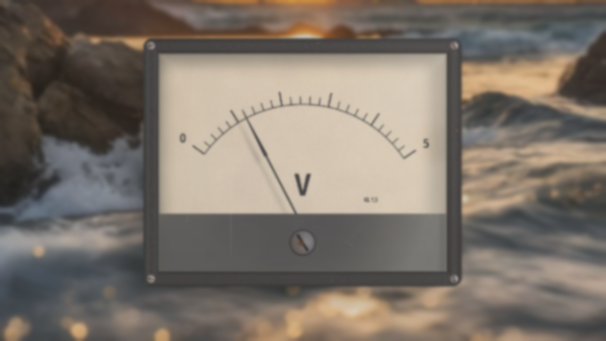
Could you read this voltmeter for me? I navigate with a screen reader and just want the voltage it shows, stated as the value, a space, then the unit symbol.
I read 1.2 V
